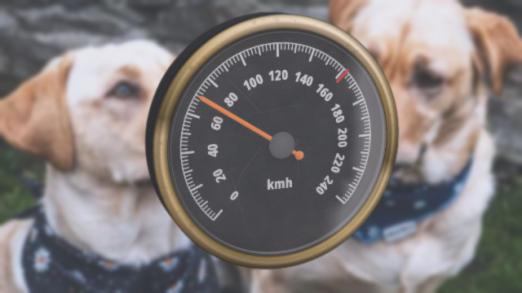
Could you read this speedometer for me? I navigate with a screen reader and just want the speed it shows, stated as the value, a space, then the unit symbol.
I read 70 km/h
